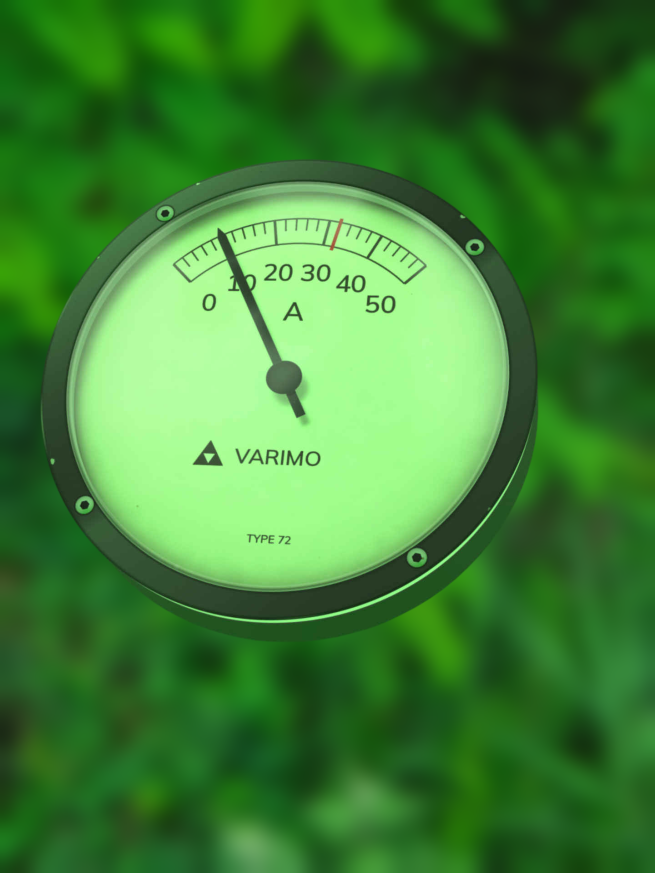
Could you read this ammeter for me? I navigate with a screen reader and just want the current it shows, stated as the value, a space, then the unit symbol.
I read 10 A
